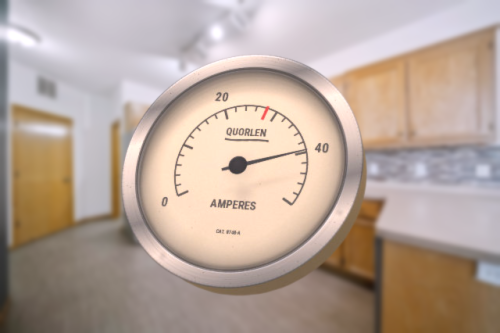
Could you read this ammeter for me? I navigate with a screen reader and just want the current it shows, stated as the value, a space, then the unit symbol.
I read 40 A
